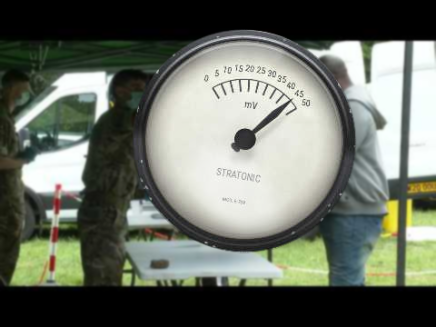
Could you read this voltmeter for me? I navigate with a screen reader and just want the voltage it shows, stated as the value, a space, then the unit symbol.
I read 45 mV
